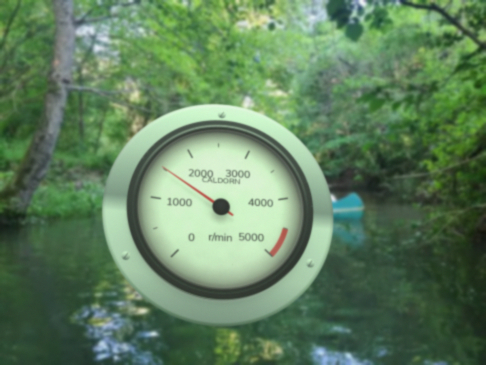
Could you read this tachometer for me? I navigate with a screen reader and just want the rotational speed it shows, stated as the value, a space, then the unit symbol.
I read 1500 rpm
